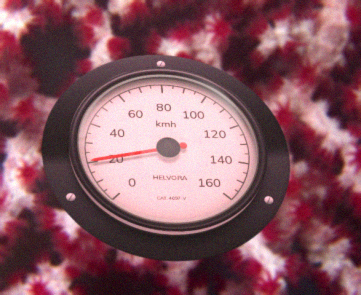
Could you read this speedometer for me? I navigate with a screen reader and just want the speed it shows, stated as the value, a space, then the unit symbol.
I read 20 km/h
